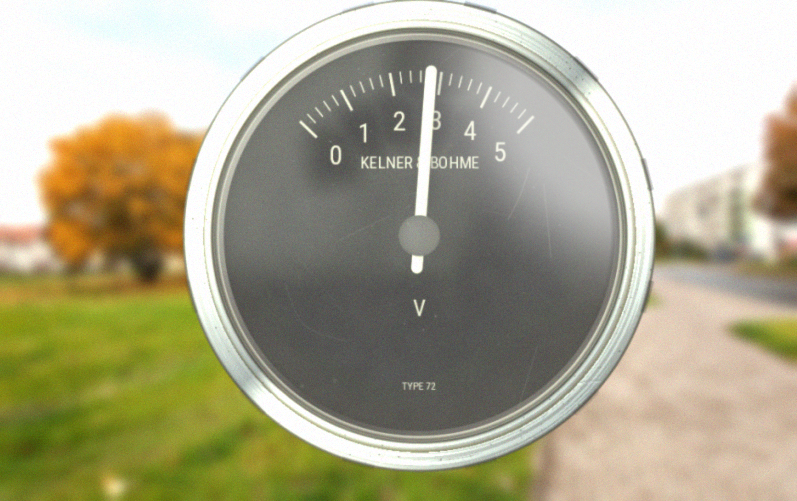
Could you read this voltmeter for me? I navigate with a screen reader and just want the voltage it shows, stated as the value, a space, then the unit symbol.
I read 2.8 V
